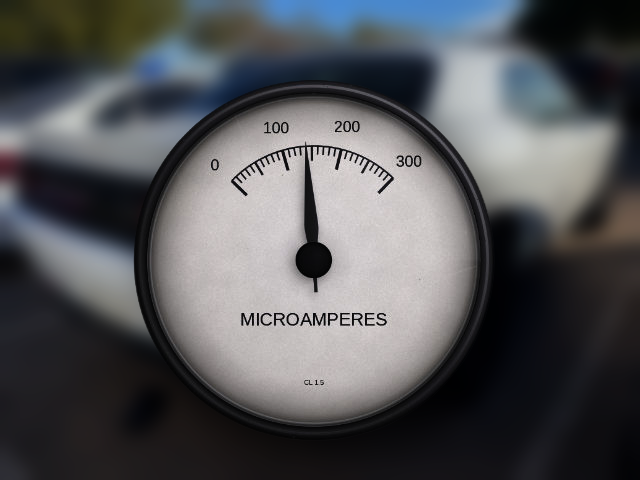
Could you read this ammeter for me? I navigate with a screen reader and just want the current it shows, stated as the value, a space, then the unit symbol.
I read 140 µA
